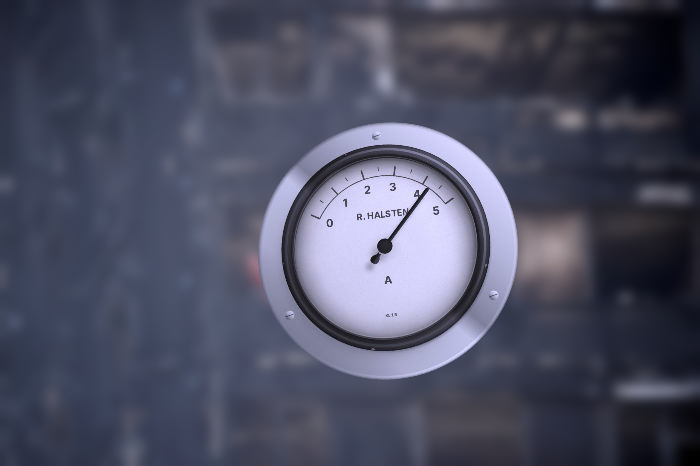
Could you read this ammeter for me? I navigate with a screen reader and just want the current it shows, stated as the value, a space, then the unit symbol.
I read 4.25 A
